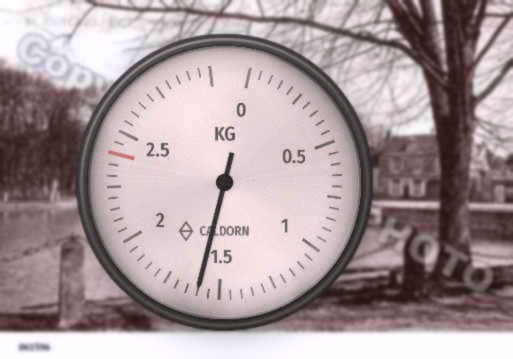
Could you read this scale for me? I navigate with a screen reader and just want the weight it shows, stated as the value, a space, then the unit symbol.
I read 1.6 kg
